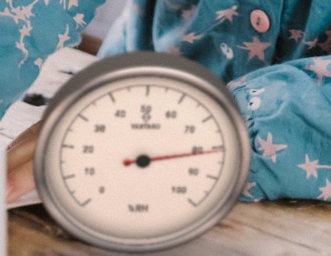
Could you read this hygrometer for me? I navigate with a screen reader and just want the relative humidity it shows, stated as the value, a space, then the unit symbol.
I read 80 %
